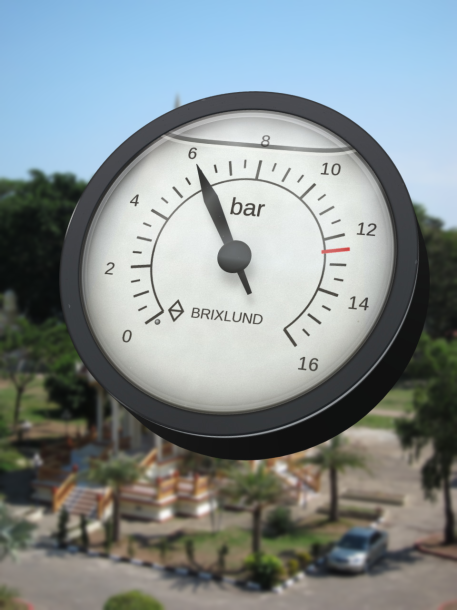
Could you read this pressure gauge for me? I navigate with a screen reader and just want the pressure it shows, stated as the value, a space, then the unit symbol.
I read 6 bar
